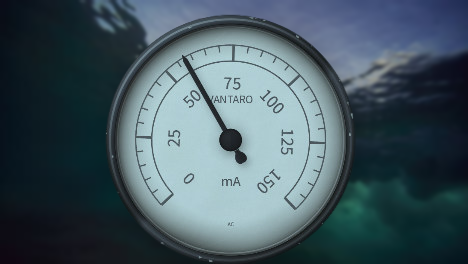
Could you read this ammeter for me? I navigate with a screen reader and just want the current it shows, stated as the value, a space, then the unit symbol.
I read 57.5 mA
